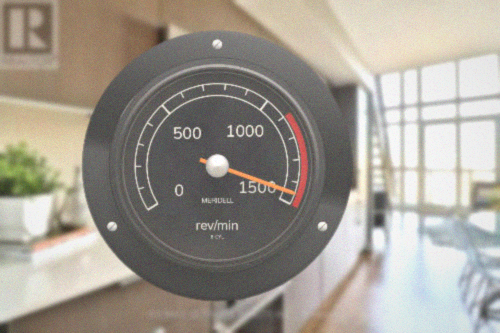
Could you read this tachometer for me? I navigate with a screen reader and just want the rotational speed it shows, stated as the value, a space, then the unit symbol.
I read 1450 rpm
